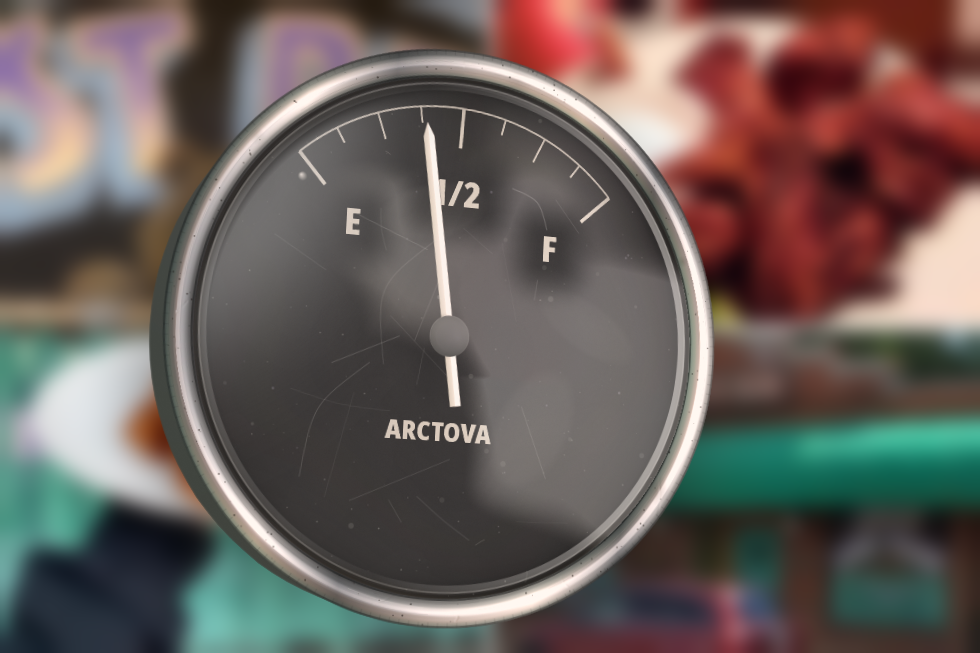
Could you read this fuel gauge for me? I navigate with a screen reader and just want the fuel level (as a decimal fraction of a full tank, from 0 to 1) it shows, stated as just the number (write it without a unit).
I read 0.375
